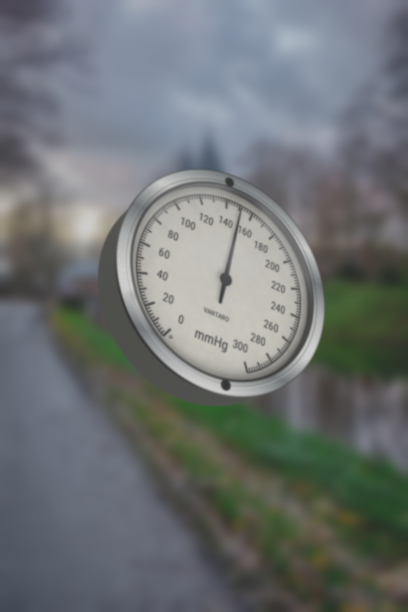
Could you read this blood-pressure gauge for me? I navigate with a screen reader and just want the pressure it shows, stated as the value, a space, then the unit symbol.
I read 150 mmHg
